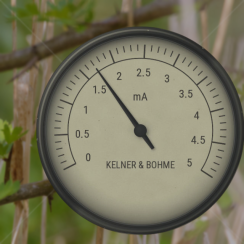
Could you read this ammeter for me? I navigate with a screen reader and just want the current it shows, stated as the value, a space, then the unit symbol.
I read 1.7 mA
